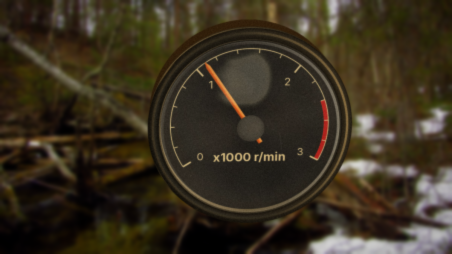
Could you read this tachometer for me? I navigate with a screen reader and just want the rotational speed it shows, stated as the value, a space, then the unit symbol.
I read 1100 rpm
